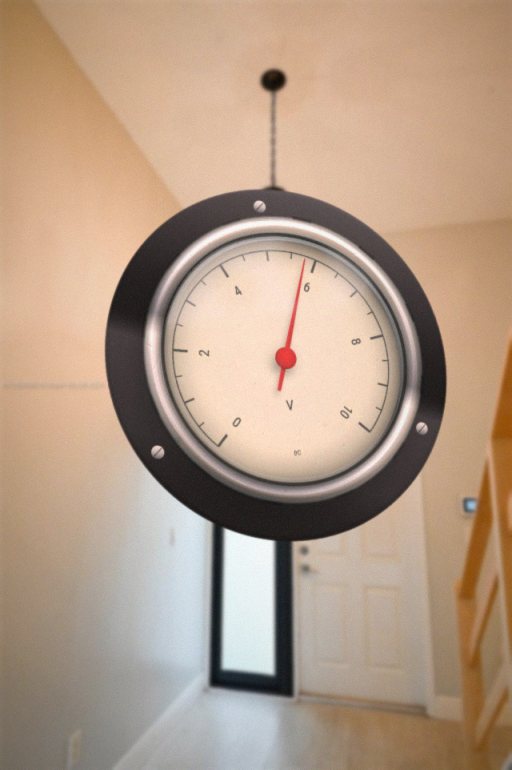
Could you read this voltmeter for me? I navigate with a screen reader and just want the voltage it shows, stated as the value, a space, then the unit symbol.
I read 5.75 V
